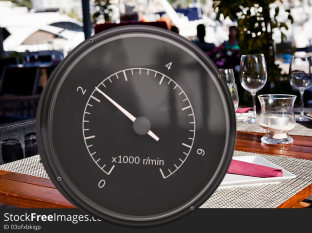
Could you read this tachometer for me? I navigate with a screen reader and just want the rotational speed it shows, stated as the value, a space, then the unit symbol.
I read 2200 rpm
